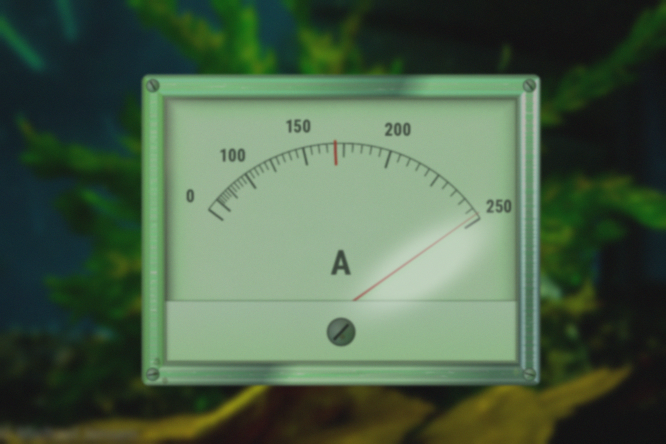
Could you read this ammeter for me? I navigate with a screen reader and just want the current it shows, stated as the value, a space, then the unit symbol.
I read 247.5 A
